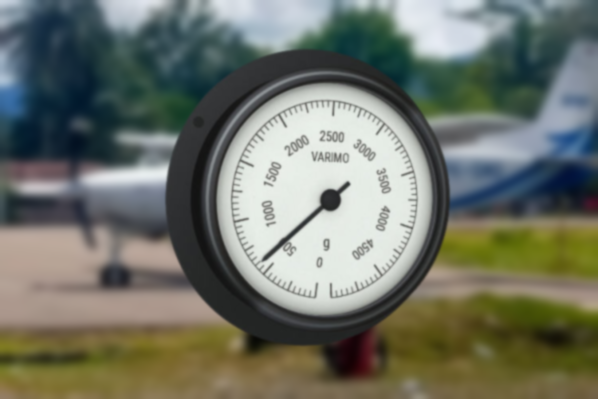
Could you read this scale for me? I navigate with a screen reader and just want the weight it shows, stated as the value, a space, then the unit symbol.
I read 600 g
